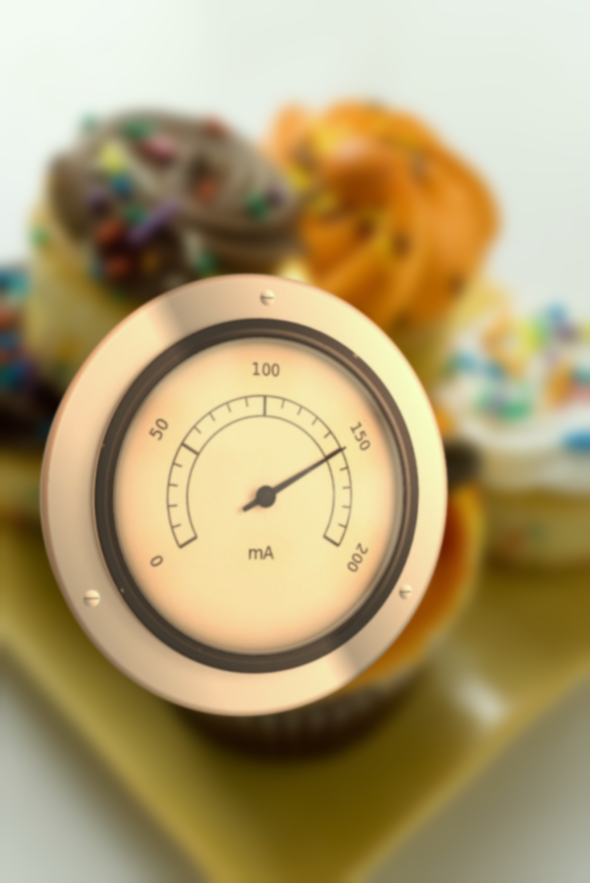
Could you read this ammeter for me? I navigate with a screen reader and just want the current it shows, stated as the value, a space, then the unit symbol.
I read 150 mA
